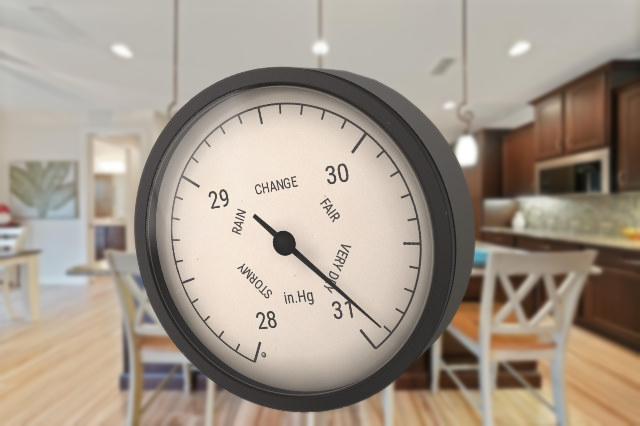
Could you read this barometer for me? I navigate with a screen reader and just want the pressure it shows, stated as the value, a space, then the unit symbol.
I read 30.9 inHg
